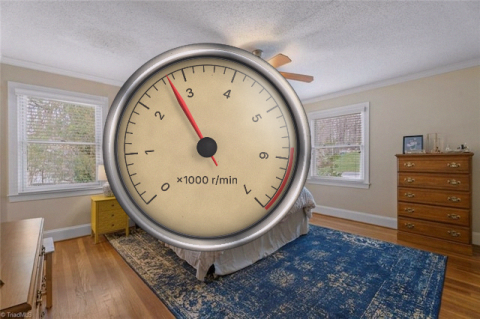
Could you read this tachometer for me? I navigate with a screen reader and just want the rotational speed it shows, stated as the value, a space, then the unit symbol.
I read 2700 rpm
